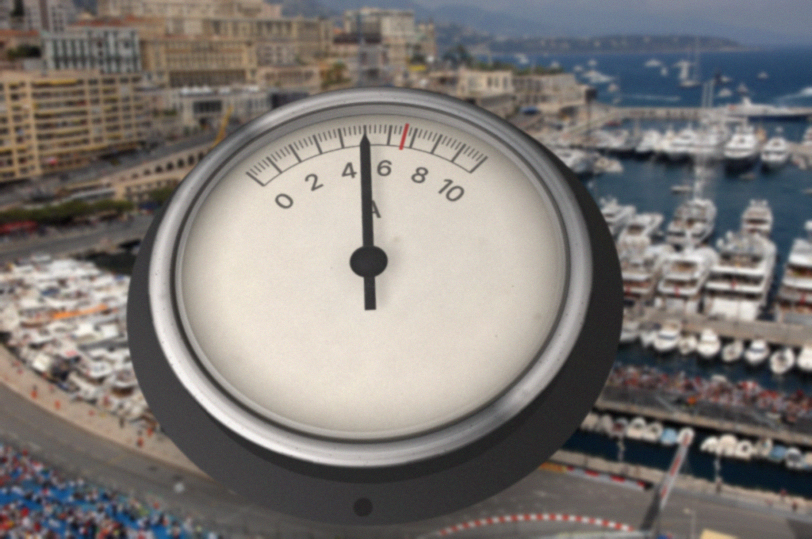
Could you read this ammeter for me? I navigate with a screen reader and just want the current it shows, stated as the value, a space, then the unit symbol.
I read 5 A
